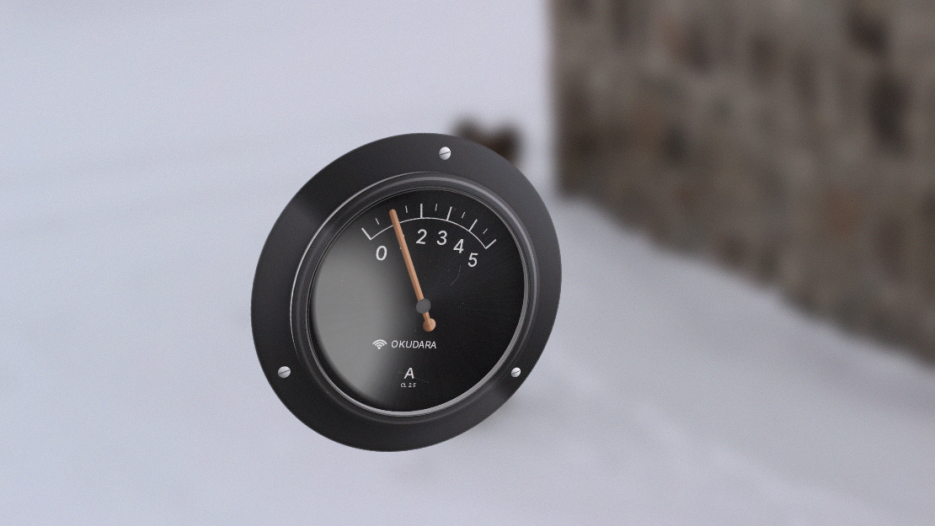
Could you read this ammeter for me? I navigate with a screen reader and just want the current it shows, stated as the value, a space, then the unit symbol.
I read 1 A
